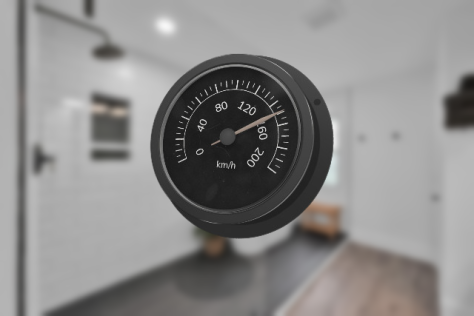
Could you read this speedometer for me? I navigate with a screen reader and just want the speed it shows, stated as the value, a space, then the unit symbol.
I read 150 km/h
